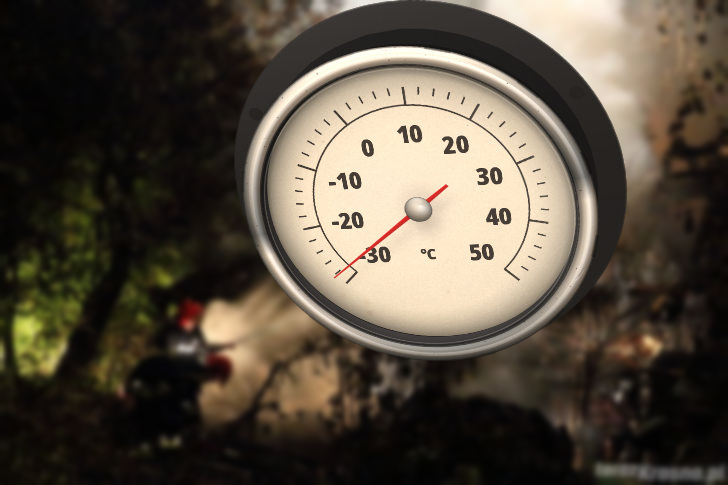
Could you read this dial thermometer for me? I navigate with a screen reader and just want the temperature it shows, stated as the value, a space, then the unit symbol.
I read -28 °C
